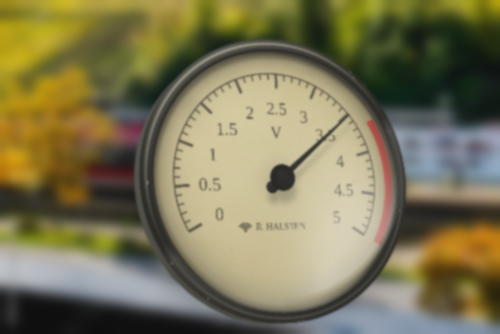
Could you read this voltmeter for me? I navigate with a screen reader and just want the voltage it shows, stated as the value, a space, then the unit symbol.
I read 3.5 V
